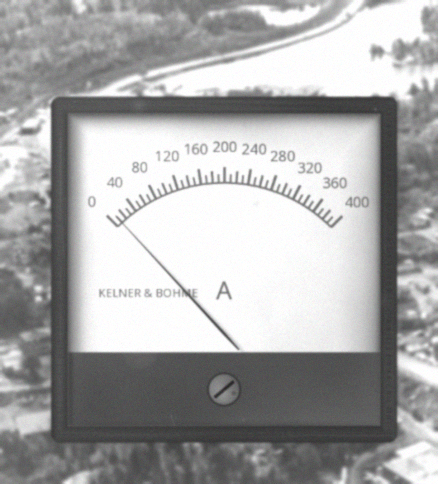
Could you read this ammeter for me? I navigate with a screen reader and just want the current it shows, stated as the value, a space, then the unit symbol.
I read 10 A
